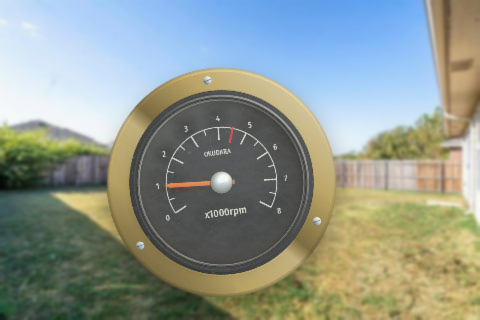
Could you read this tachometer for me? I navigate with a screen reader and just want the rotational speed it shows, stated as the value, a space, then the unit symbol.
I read 1000 rpm
